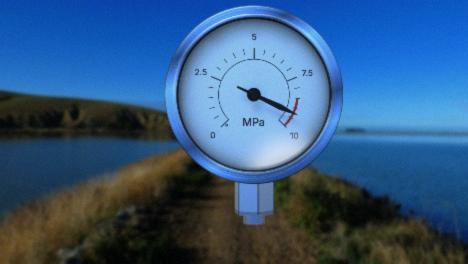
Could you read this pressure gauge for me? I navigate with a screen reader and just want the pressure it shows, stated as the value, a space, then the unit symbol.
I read 9.25 MPa
